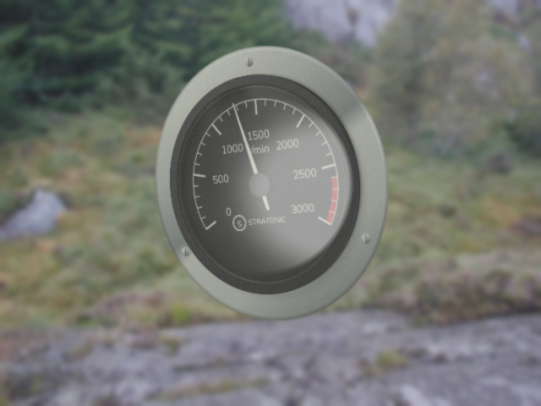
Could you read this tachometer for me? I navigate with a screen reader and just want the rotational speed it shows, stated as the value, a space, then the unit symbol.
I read 1300 rpm
